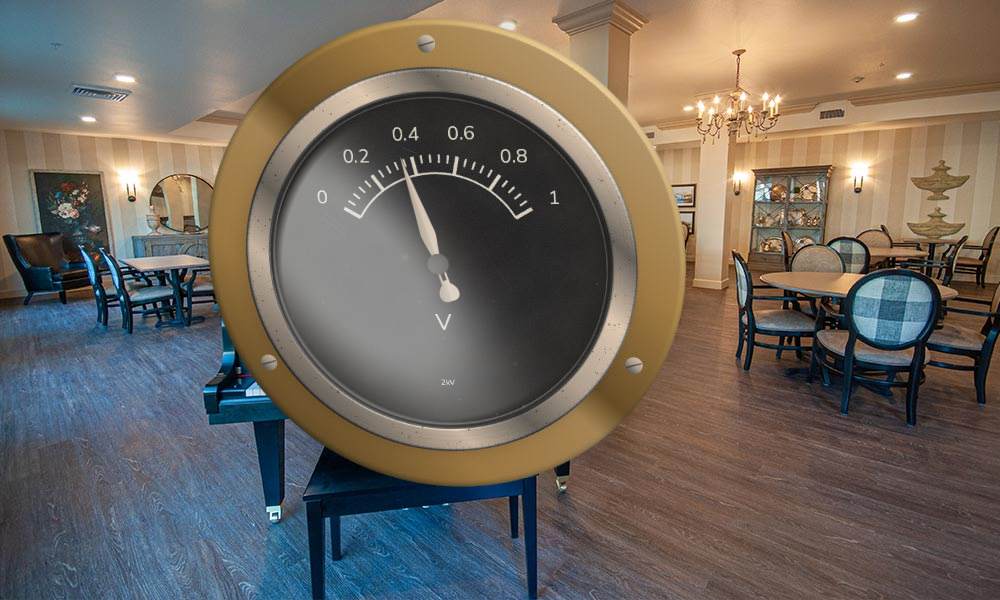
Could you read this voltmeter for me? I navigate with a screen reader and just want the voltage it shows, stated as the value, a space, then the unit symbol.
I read 0.36 V
